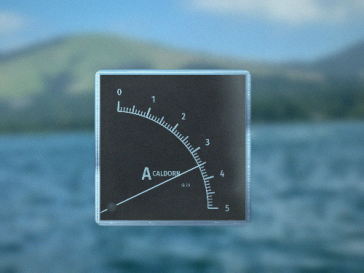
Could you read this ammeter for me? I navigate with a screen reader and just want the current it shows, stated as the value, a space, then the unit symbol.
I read 3.5 A
